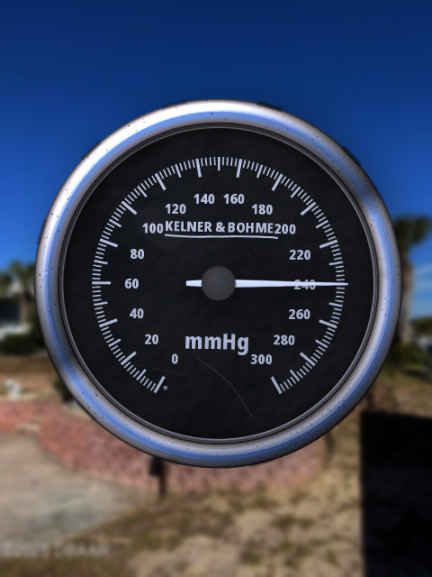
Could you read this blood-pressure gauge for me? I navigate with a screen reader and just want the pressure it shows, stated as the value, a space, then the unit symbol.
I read 240 mmHg
